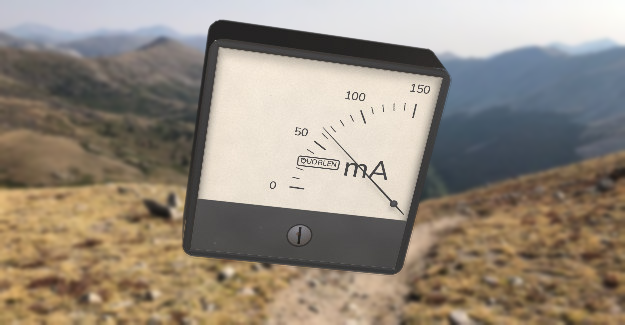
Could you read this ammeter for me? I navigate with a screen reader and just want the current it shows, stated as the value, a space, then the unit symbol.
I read 65 mA
